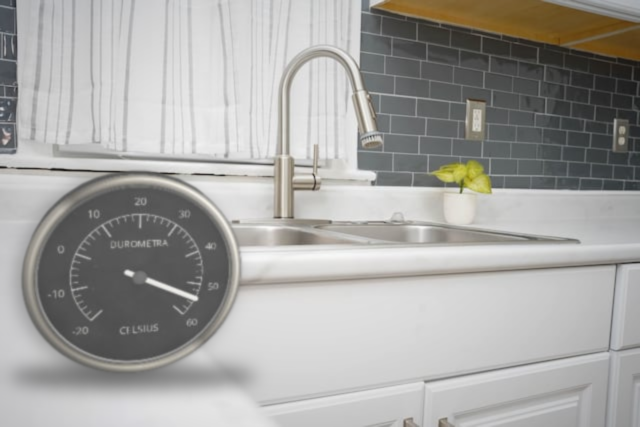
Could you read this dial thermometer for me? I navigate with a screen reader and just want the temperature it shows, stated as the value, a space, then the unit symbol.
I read 54 °C
